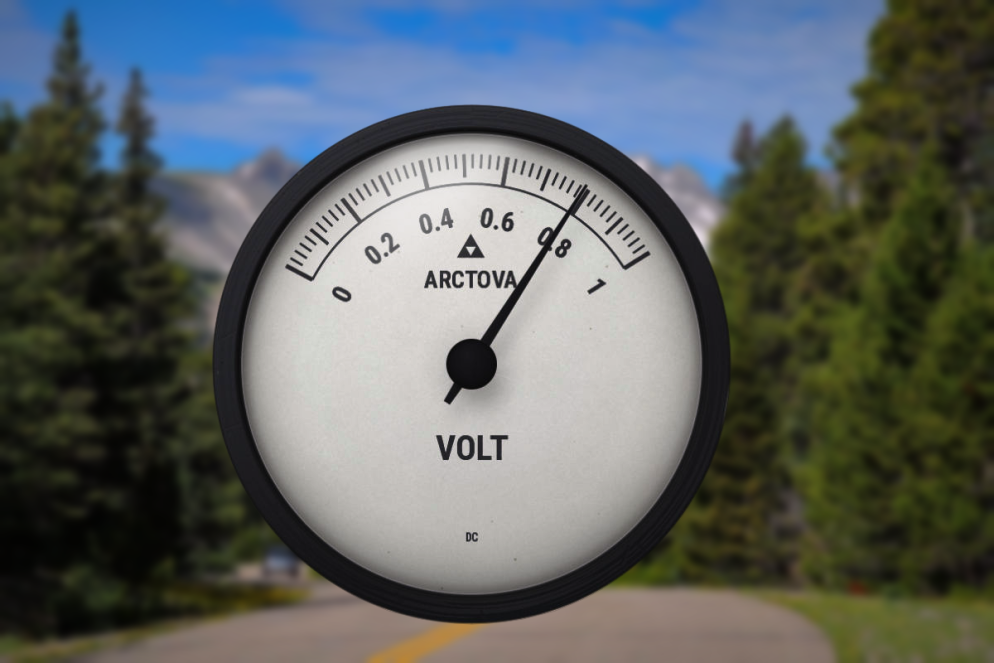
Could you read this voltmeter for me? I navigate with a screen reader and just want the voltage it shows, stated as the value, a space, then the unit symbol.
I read 0.79 V
